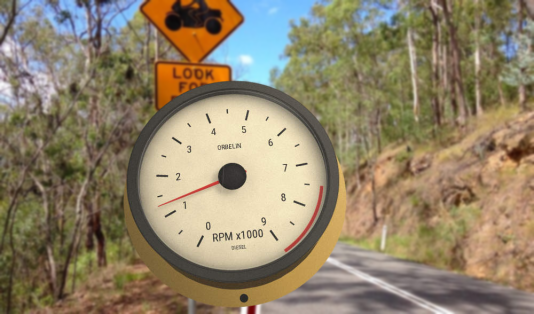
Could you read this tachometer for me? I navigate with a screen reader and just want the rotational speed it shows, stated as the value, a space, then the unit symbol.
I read 1250 rpm
